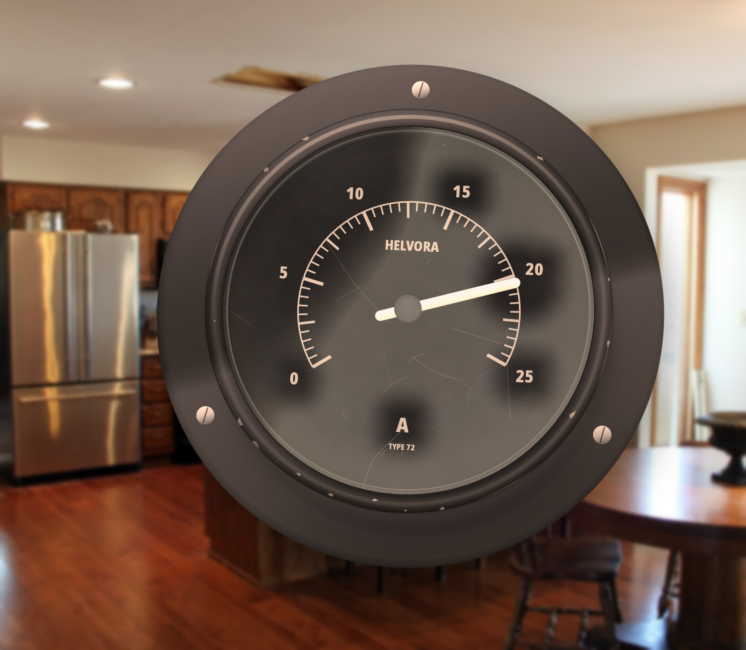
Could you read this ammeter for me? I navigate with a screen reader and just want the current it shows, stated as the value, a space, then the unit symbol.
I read 20.5 A
